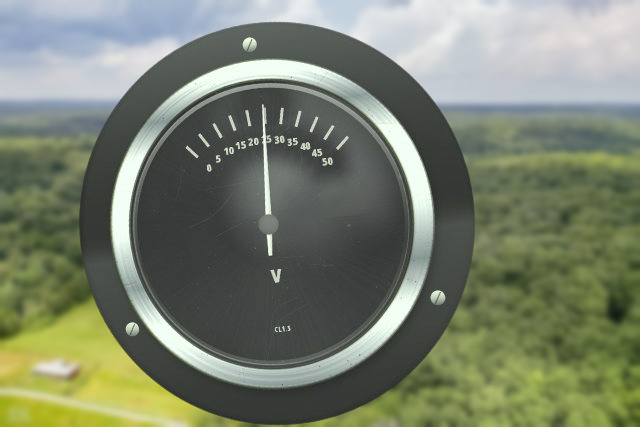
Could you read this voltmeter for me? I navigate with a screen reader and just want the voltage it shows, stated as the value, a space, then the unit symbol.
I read 25 V
